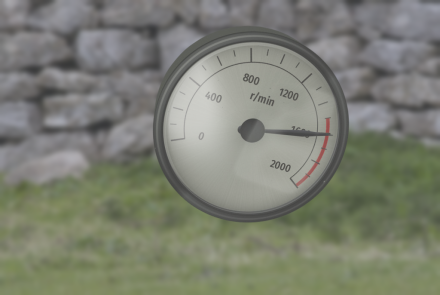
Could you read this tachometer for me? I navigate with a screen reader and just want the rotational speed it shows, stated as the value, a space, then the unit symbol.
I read 1600 rpm
